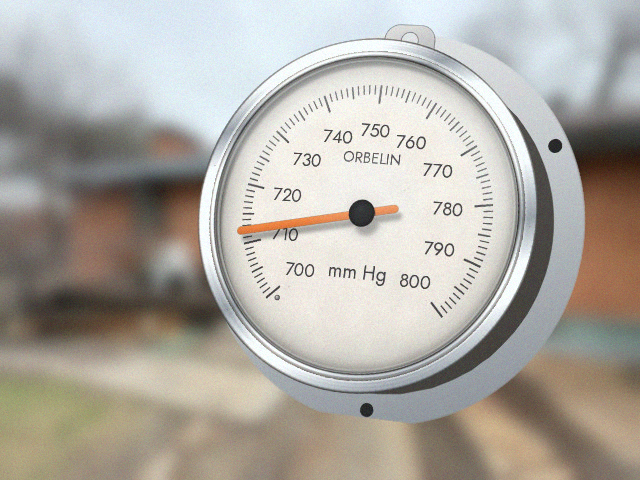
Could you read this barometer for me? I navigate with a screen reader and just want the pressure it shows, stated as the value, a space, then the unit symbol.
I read 712 mmHg
